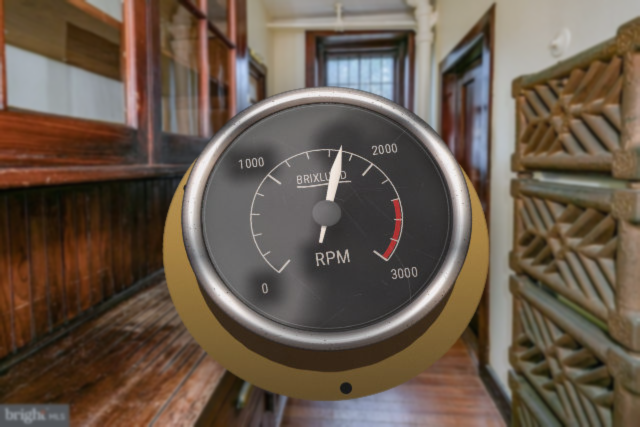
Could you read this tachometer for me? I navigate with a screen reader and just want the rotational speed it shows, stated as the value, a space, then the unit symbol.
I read 1700 rpm
